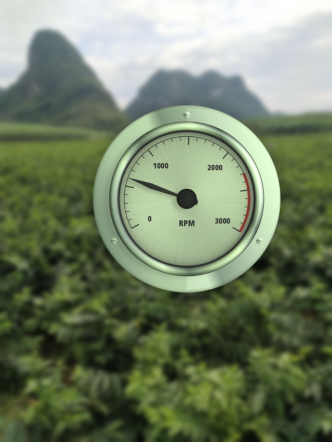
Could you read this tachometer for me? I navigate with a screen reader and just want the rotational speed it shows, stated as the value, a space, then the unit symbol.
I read 600 rpm
